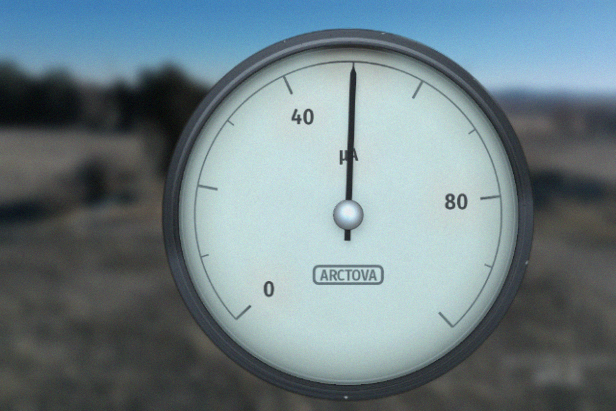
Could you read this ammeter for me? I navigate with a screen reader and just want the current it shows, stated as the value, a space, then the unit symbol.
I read 50 µA
